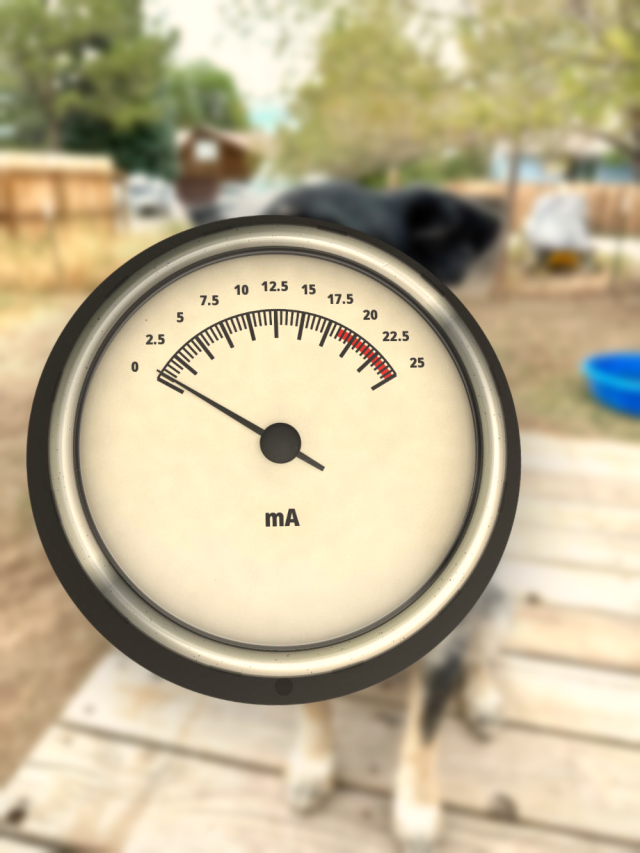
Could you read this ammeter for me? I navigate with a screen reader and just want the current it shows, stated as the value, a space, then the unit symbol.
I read 0.5 mA
